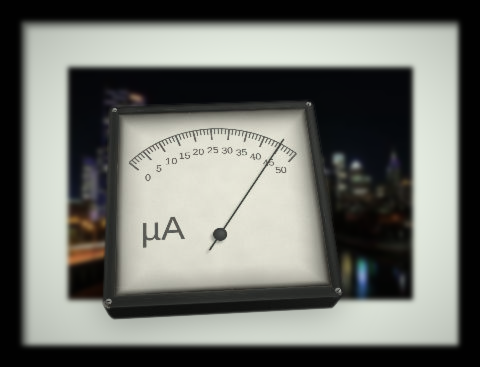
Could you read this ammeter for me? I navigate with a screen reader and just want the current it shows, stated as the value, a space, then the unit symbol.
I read 45 µA
